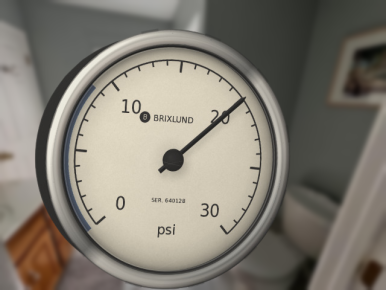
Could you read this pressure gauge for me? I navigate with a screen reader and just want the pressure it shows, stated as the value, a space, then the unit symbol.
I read 20 psi
